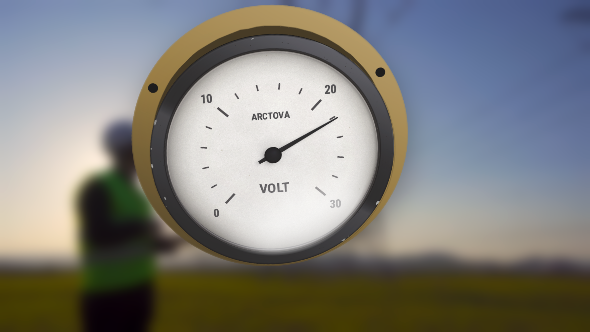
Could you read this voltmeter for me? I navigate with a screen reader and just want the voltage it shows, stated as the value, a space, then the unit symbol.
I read 22 V
